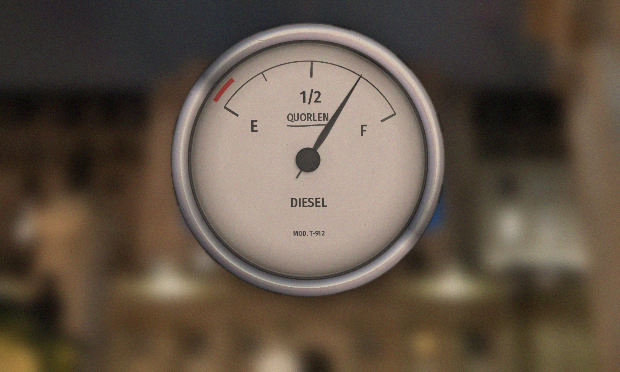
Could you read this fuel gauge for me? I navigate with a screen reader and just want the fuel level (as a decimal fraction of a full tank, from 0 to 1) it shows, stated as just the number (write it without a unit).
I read 0.75
